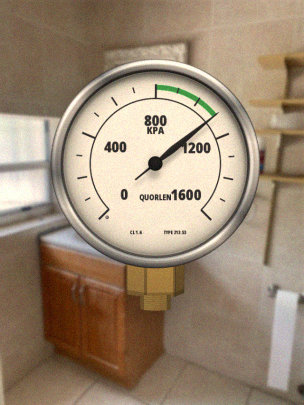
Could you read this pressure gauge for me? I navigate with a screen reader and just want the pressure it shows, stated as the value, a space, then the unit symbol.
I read 1100 kPa
